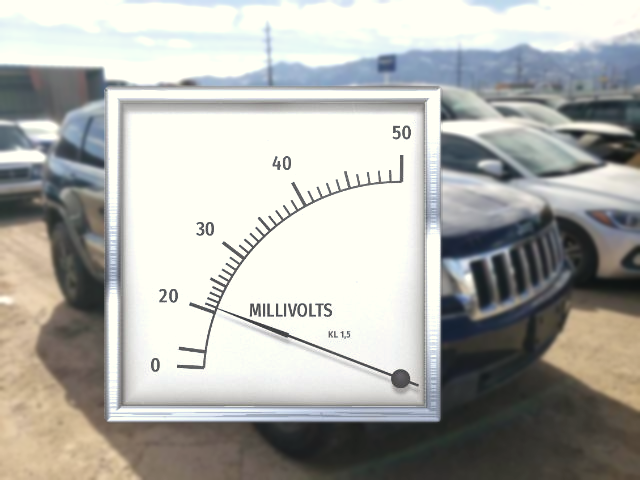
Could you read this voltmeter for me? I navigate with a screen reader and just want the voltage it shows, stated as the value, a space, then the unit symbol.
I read 21 mV
